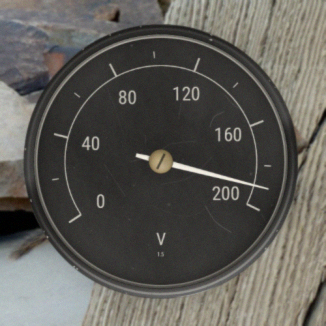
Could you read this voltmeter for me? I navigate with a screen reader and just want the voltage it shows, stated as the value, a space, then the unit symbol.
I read 190 V
